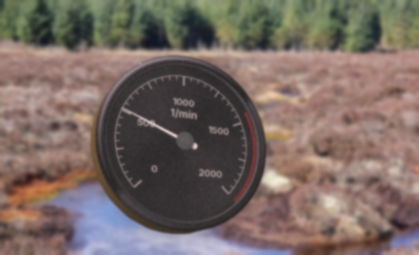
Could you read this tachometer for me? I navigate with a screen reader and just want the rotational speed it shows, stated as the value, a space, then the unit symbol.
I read 500 rpm
